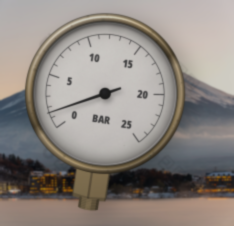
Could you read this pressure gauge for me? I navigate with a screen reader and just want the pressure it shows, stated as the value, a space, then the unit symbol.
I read 1.5 bar
